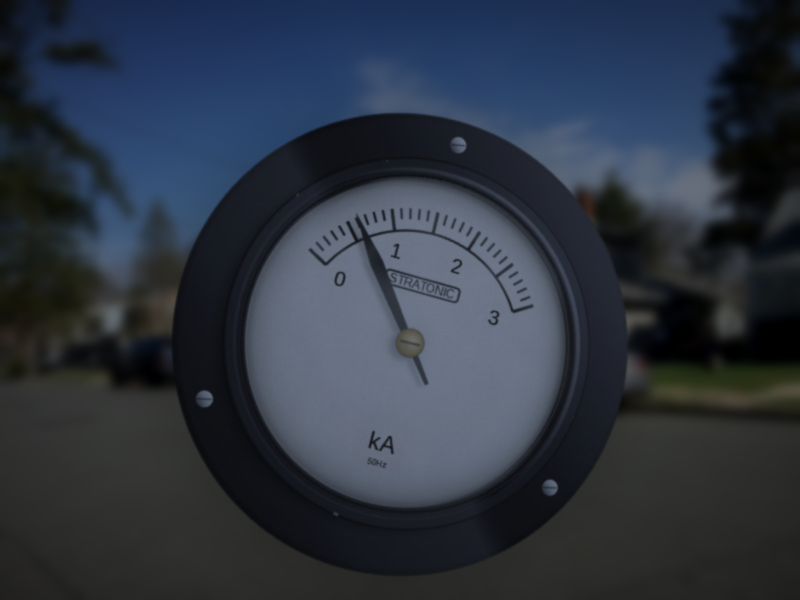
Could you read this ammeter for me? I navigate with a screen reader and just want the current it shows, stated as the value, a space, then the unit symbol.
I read 0.6 kA
